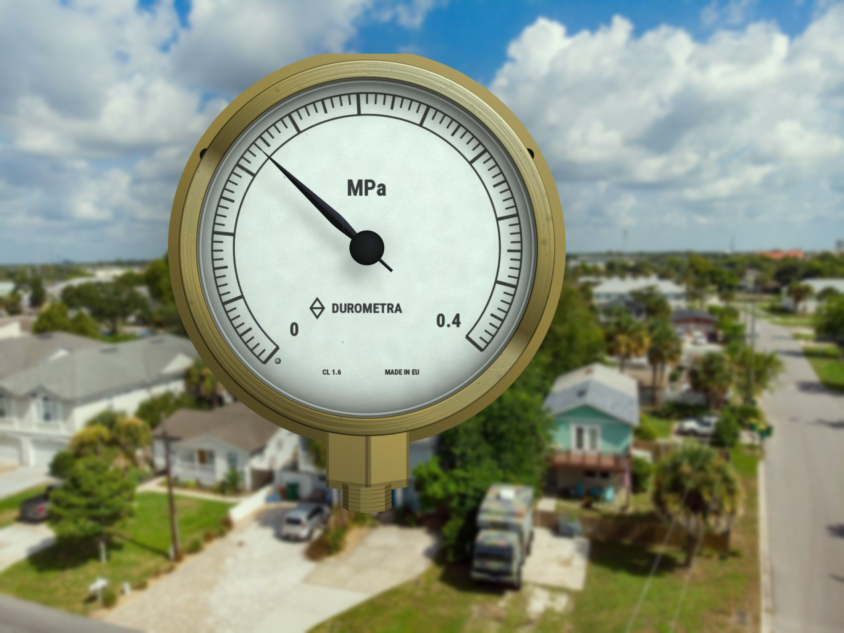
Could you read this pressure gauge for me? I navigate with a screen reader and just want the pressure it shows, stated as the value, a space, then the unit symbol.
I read 0.135 MPa
